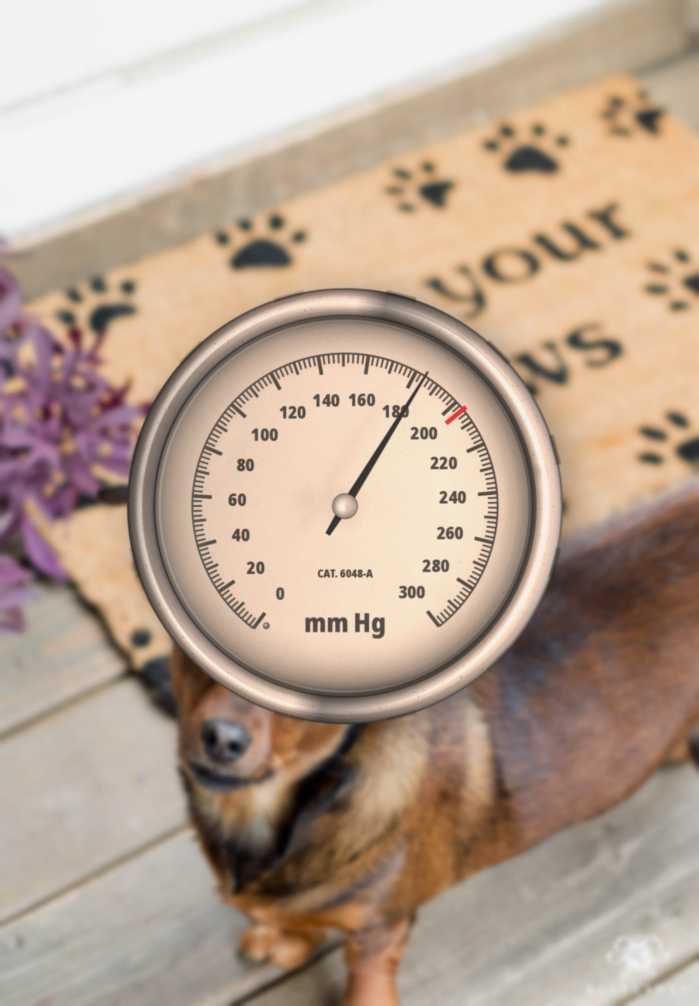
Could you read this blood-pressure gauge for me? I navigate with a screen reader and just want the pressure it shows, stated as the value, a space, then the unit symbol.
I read 184 mmHg
